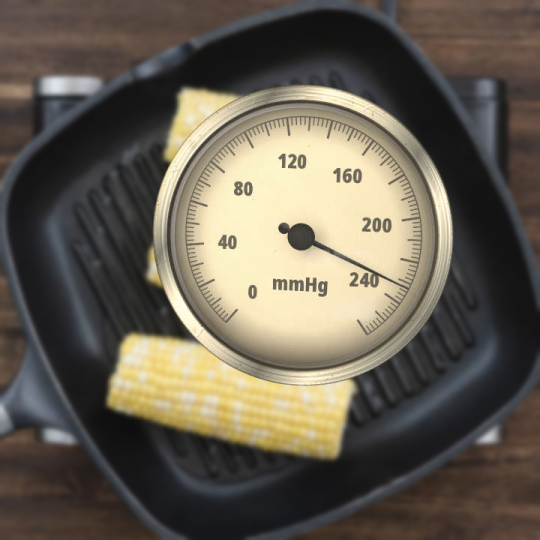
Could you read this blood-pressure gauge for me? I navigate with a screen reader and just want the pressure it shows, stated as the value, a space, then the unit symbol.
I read 232 mmHg
